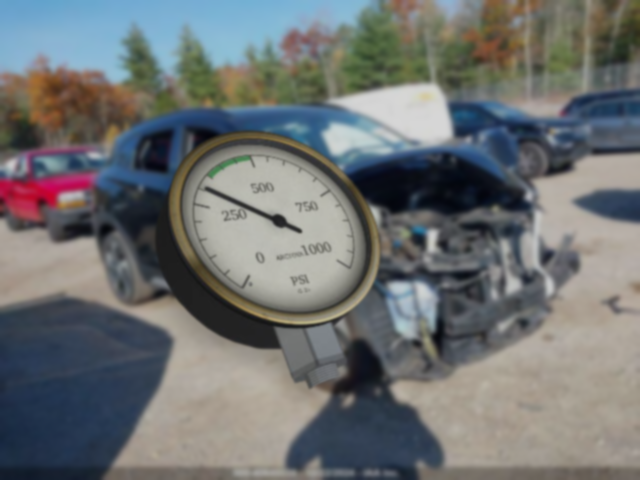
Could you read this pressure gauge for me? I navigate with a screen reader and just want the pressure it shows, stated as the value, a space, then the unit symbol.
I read 300 psi
